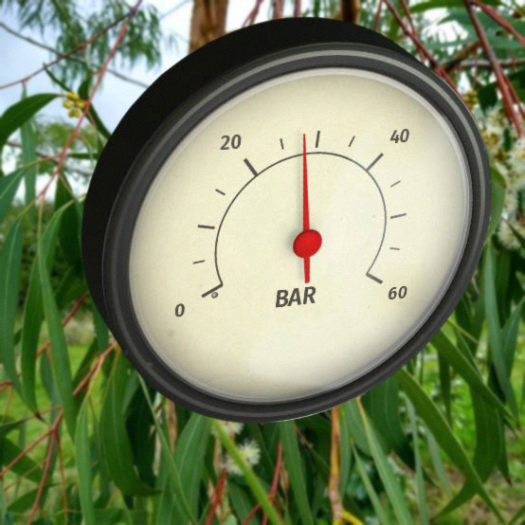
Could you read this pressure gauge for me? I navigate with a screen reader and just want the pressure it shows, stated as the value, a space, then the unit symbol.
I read 27.5 bar
